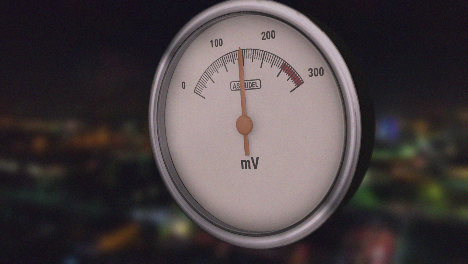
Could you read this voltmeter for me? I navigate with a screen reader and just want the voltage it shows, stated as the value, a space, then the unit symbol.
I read 150 mV
